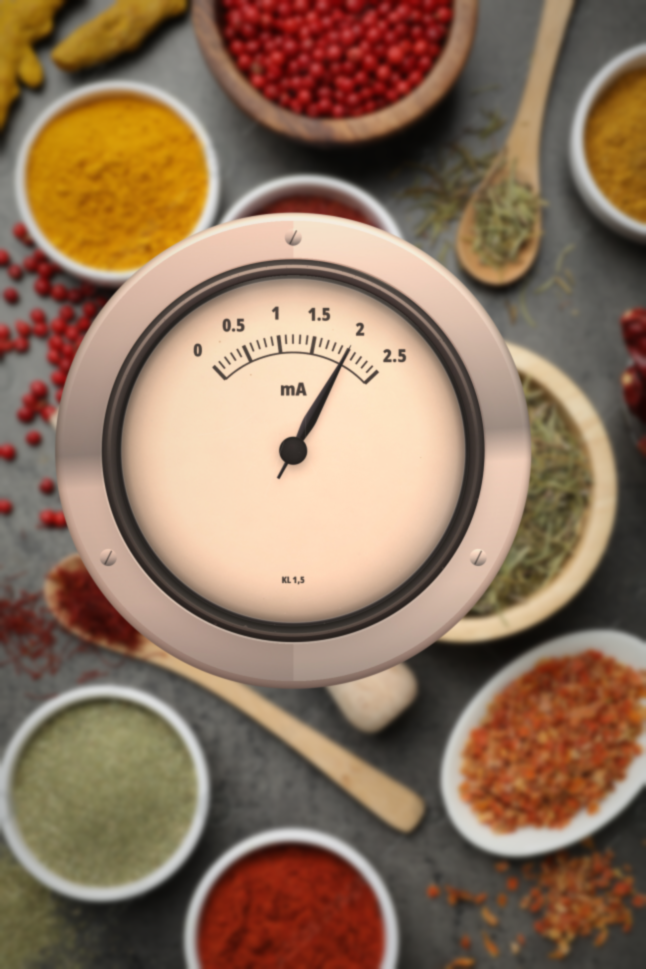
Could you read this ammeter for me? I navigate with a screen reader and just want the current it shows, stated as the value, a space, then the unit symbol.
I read 2 mA
